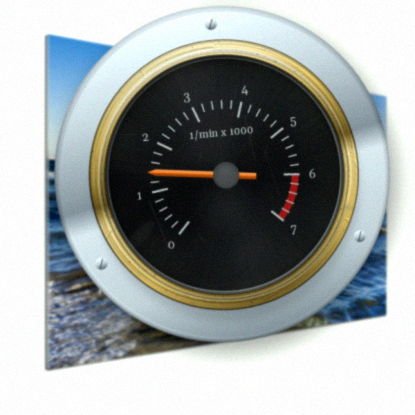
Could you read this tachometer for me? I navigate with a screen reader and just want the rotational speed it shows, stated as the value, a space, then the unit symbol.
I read 1400 rpm
